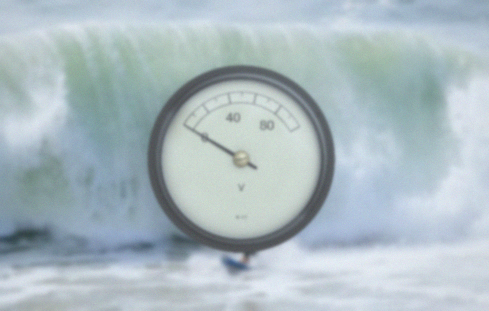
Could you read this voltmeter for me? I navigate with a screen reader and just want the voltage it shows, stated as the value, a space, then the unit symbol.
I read 0 V
